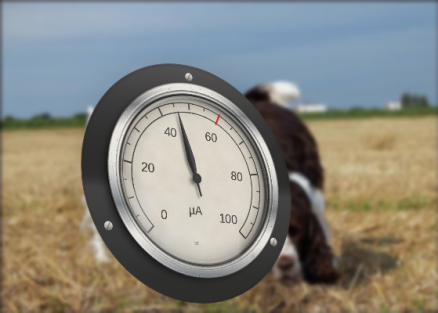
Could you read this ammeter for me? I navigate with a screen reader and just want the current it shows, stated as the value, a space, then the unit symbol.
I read 45 µA
